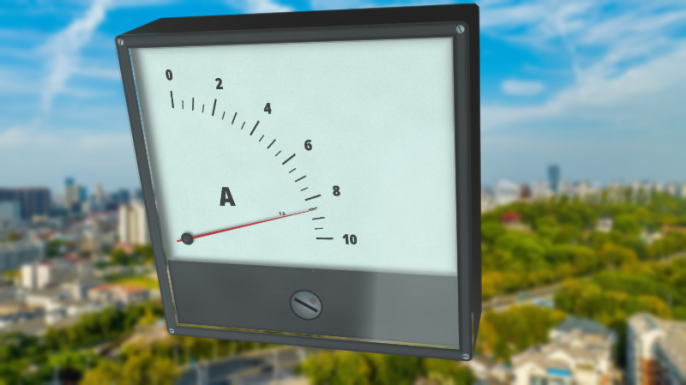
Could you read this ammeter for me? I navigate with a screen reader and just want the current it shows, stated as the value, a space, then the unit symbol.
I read 8.5 A
